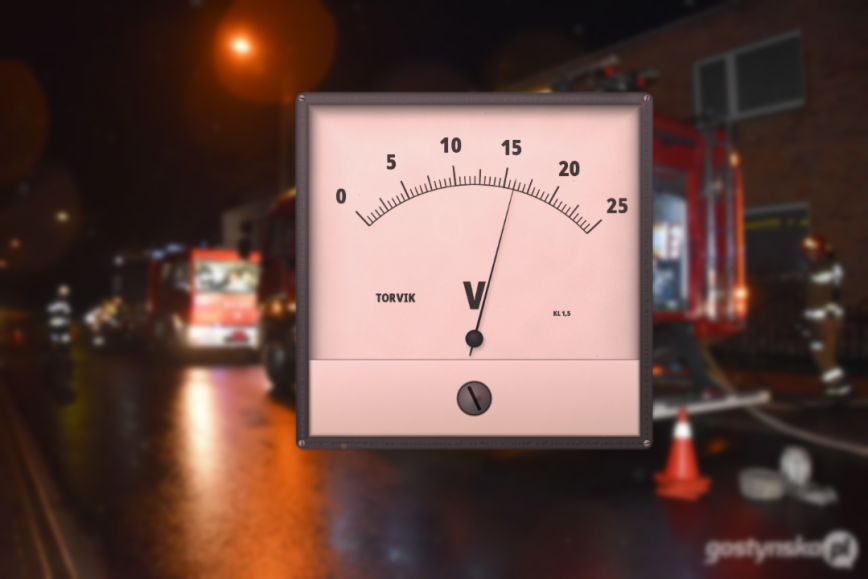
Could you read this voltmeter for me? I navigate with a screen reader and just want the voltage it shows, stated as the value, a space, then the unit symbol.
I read 16 V
